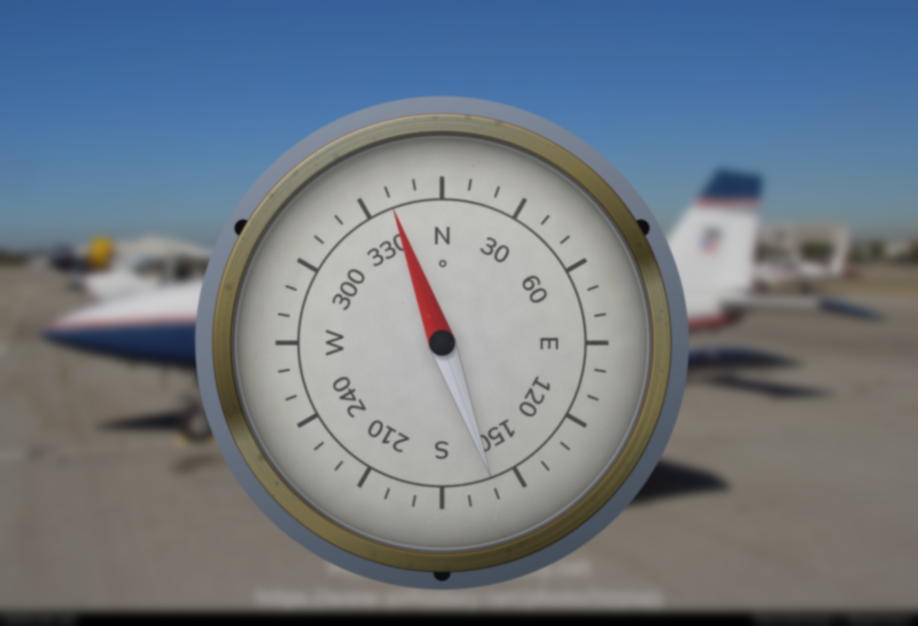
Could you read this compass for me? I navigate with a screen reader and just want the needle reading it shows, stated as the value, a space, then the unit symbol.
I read 340 °
